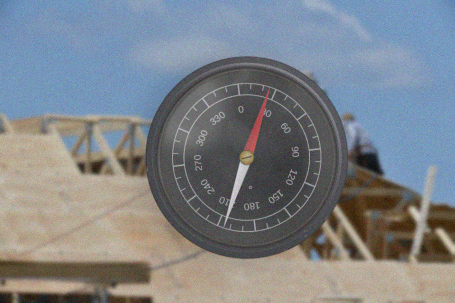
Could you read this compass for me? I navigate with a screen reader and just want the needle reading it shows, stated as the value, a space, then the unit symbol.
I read 25 °
